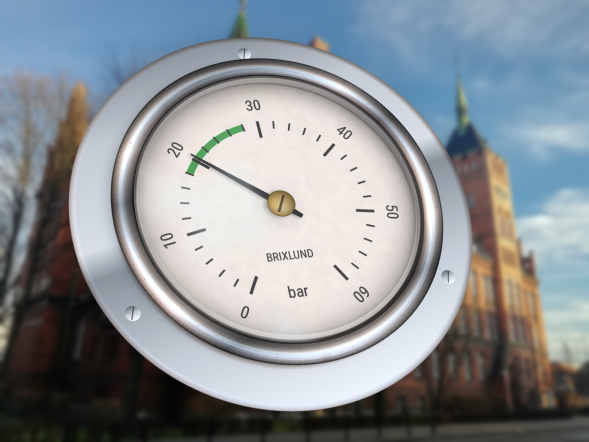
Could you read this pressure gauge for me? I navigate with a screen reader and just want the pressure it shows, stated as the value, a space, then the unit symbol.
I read 20 bar
